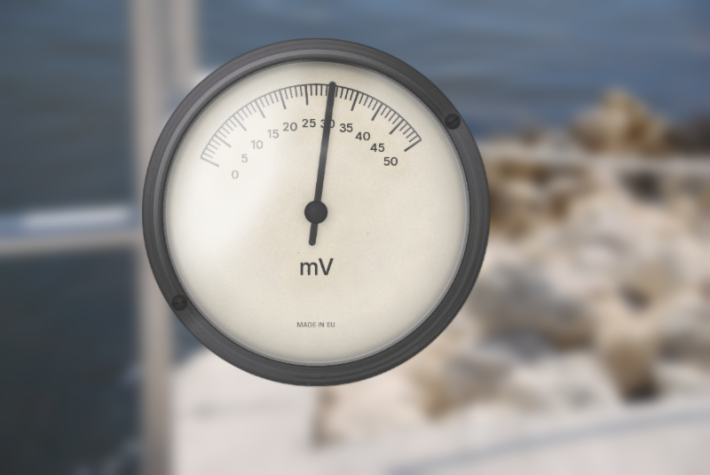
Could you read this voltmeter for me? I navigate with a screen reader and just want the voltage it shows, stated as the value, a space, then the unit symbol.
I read 30 mV
